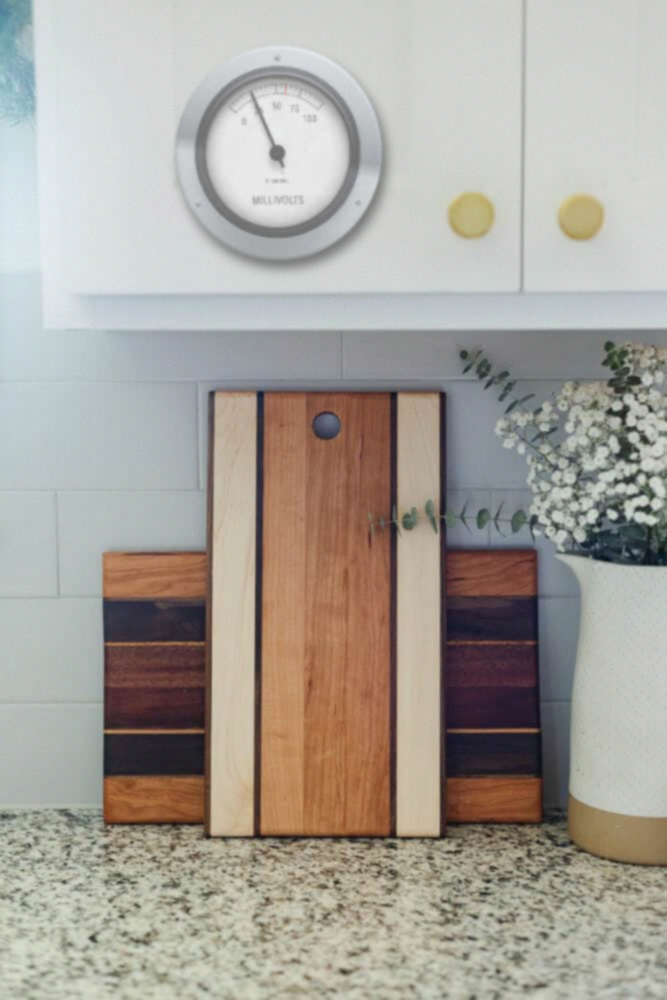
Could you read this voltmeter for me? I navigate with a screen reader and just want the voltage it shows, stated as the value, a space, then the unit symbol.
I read 25 mV
